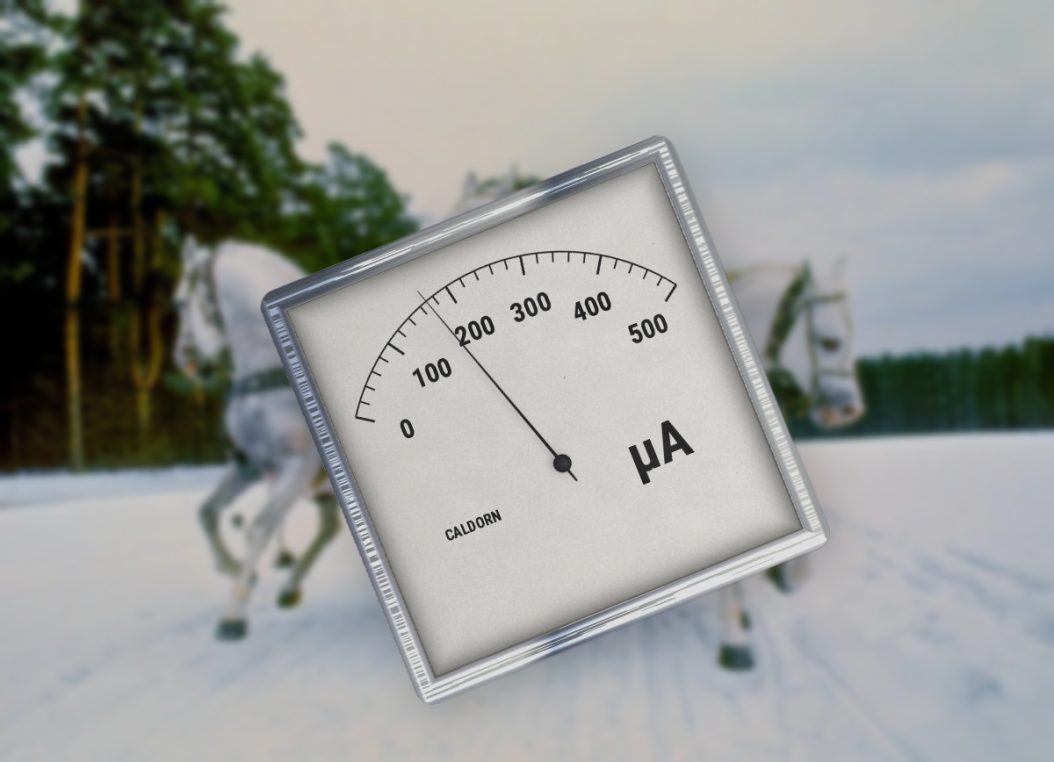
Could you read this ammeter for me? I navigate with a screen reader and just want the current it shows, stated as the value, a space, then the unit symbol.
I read 170 µA
